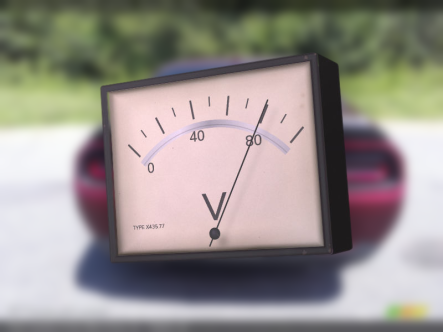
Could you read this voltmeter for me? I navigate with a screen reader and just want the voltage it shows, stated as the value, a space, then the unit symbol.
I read 80 V
